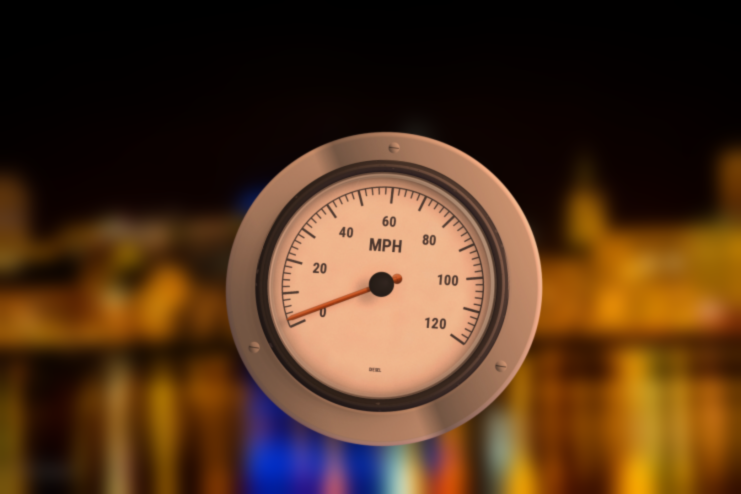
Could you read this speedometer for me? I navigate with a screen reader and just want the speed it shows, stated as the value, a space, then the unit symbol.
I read 2 mph
